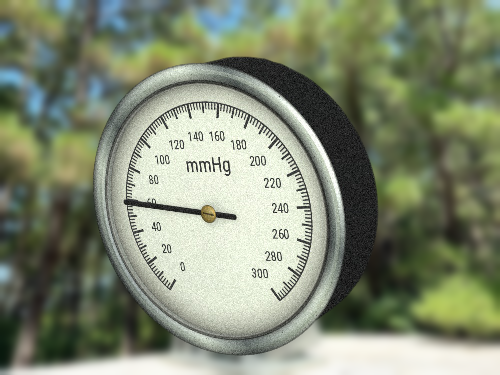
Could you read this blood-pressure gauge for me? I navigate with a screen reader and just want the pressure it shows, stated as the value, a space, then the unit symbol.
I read 60 mmHg
